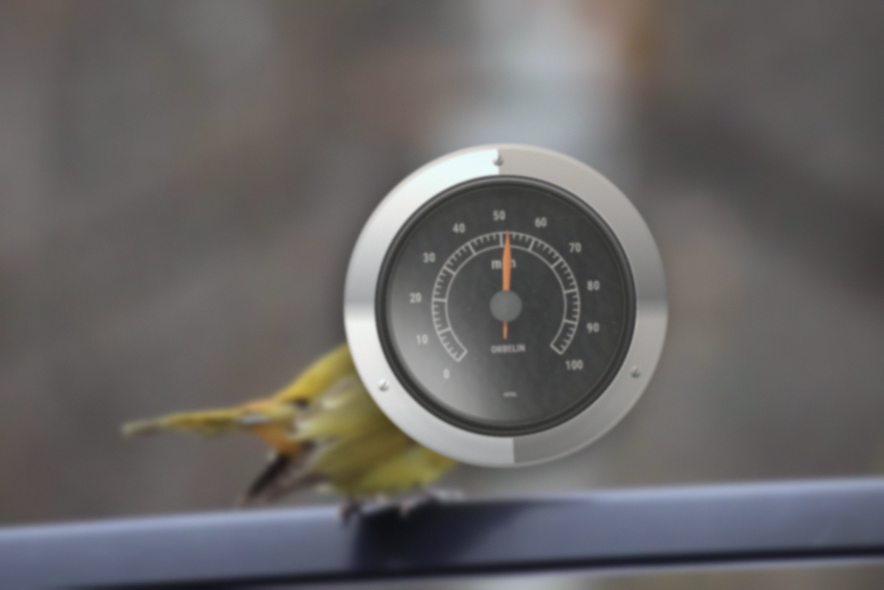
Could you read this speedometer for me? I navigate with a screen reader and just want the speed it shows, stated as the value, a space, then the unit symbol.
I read 52 mph
